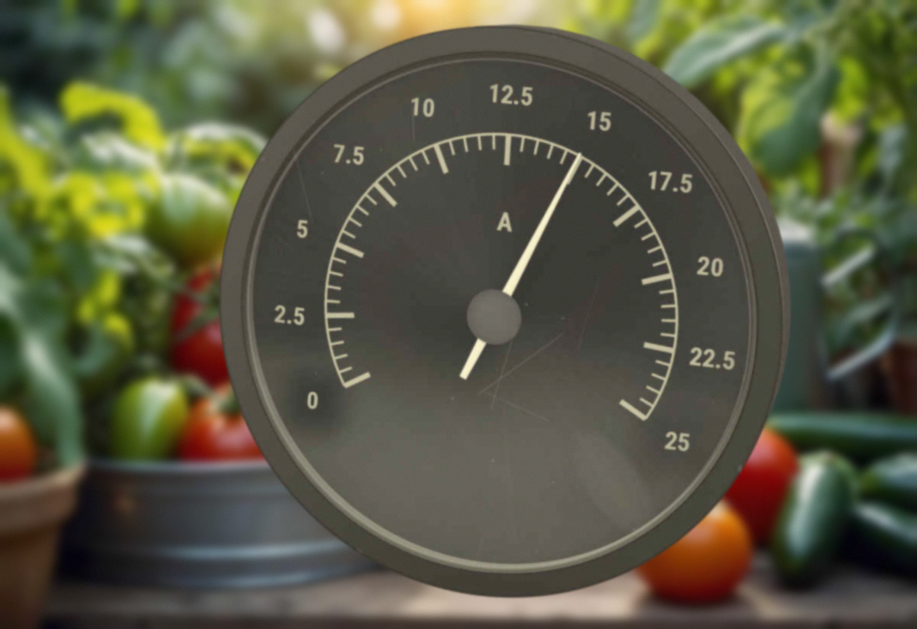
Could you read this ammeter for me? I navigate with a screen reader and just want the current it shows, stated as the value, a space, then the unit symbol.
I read 15 A
